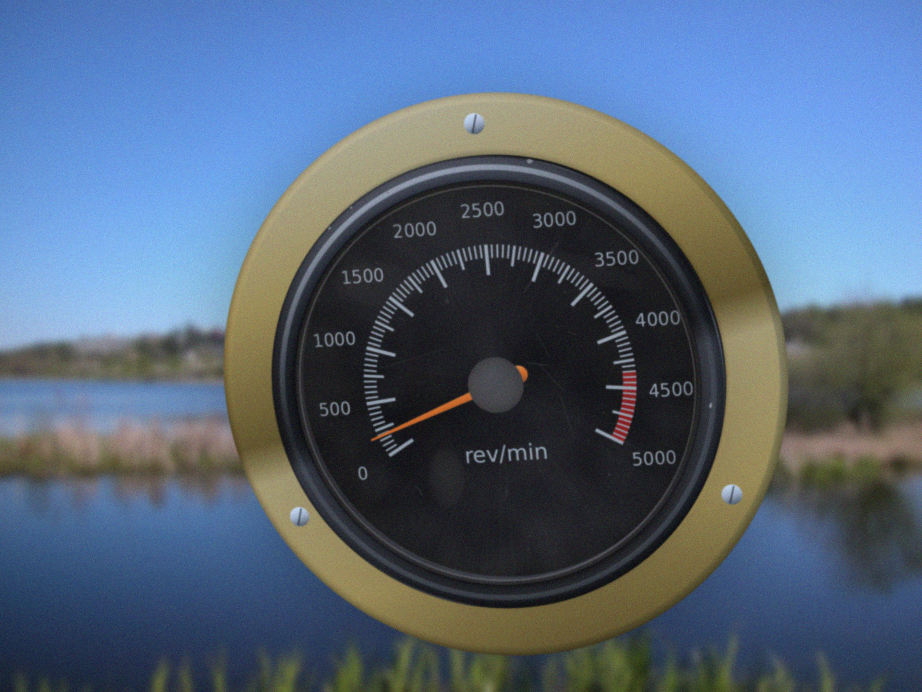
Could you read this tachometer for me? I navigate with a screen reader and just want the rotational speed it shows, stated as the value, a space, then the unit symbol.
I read 200 rpm
